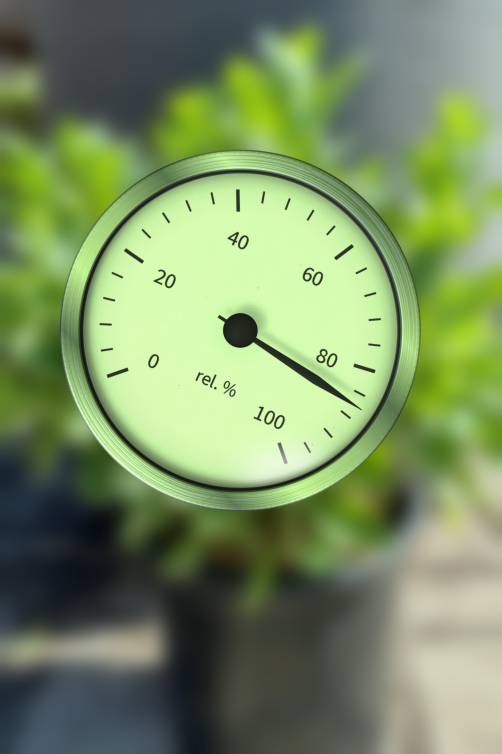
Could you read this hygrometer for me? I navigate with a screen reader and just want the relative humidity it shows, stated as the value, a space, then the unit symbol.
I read 86 %
